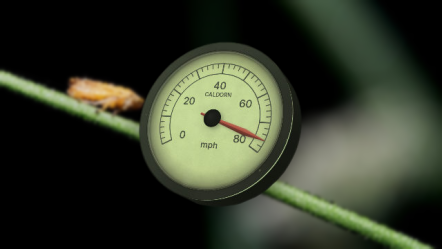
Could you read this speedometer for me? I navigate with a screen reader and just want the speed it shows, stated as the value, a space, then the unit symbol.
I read 76 mph
